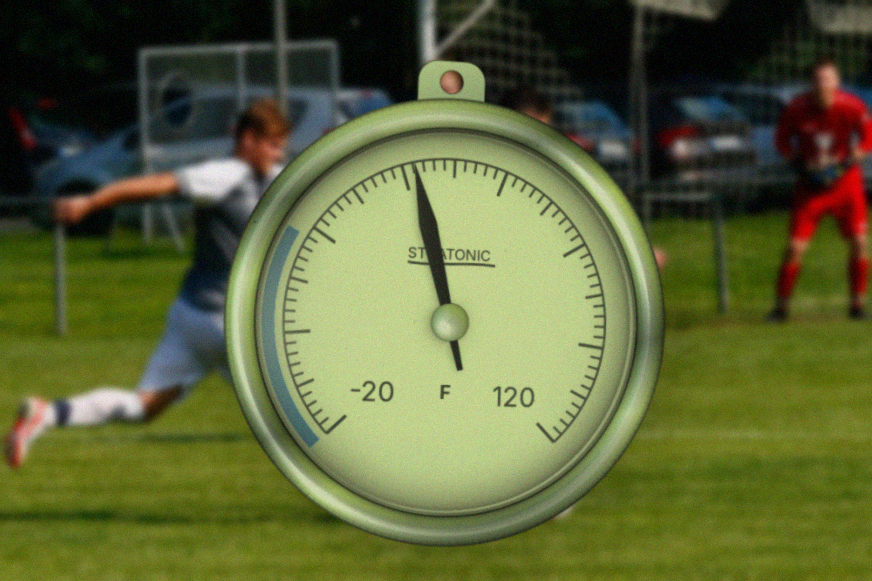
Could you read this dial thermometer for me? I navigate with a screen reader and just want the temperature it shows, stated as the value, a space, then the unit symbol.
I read 42 °F
